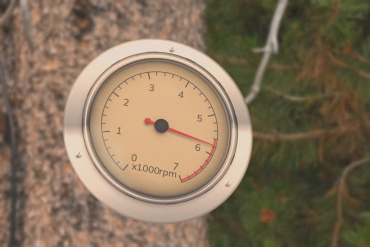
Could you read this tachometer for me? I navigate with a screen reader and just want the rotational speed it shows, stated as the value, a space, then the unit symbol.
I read 5800 rpm
